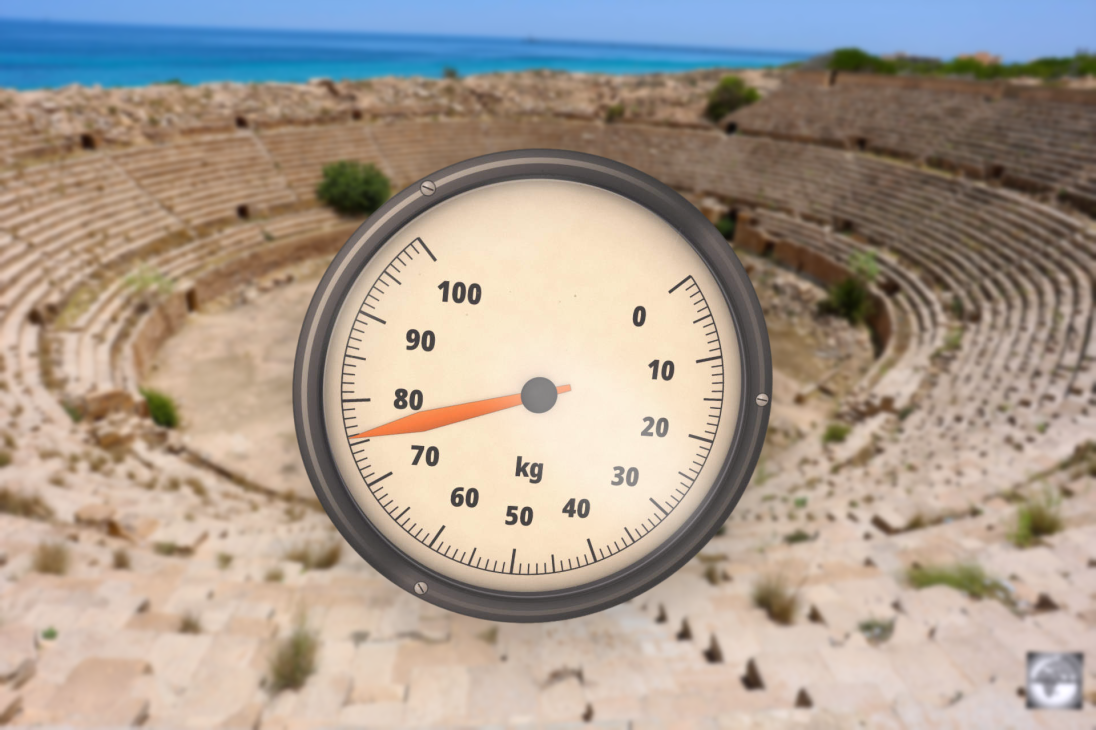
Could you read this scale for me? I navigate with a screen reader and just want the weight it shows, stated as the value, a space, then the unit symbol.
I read 76 kg
